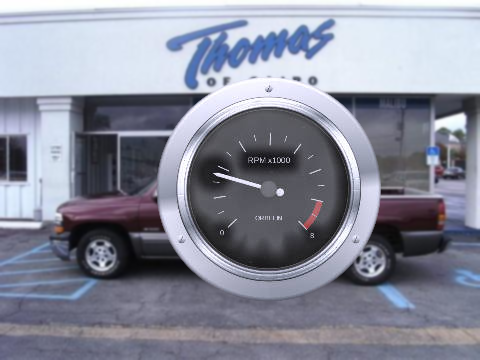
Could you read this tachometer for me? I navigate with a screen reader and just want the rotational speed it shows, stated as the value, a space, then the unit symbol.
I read 1750 rpm
